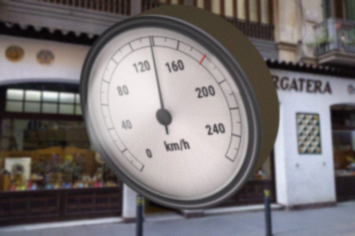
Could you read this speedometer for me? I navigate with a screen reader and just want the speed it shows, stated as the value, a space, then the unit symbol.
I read 140 km/h
